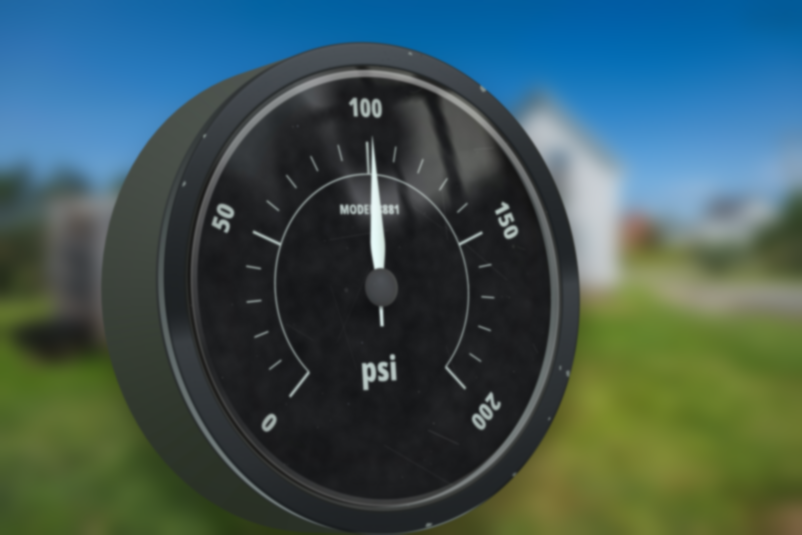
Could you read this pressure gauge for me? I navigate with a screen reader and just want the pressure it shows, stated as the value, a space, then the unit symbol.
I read 100 psi
